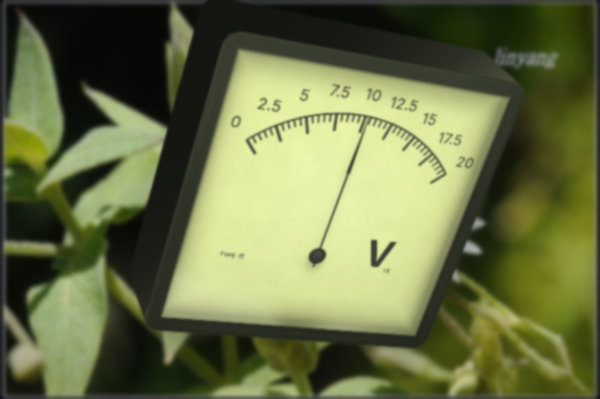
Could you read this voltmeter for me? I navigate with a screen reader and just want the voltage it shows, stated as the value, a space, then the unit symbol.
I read 10 V
